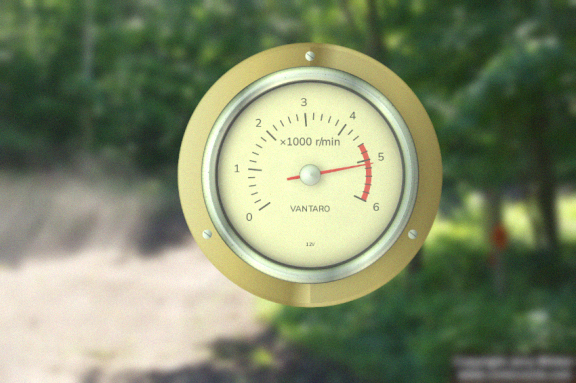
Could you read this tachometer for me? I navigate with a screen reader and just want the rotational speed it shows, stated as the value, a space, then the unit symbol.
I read 5100 rpm
